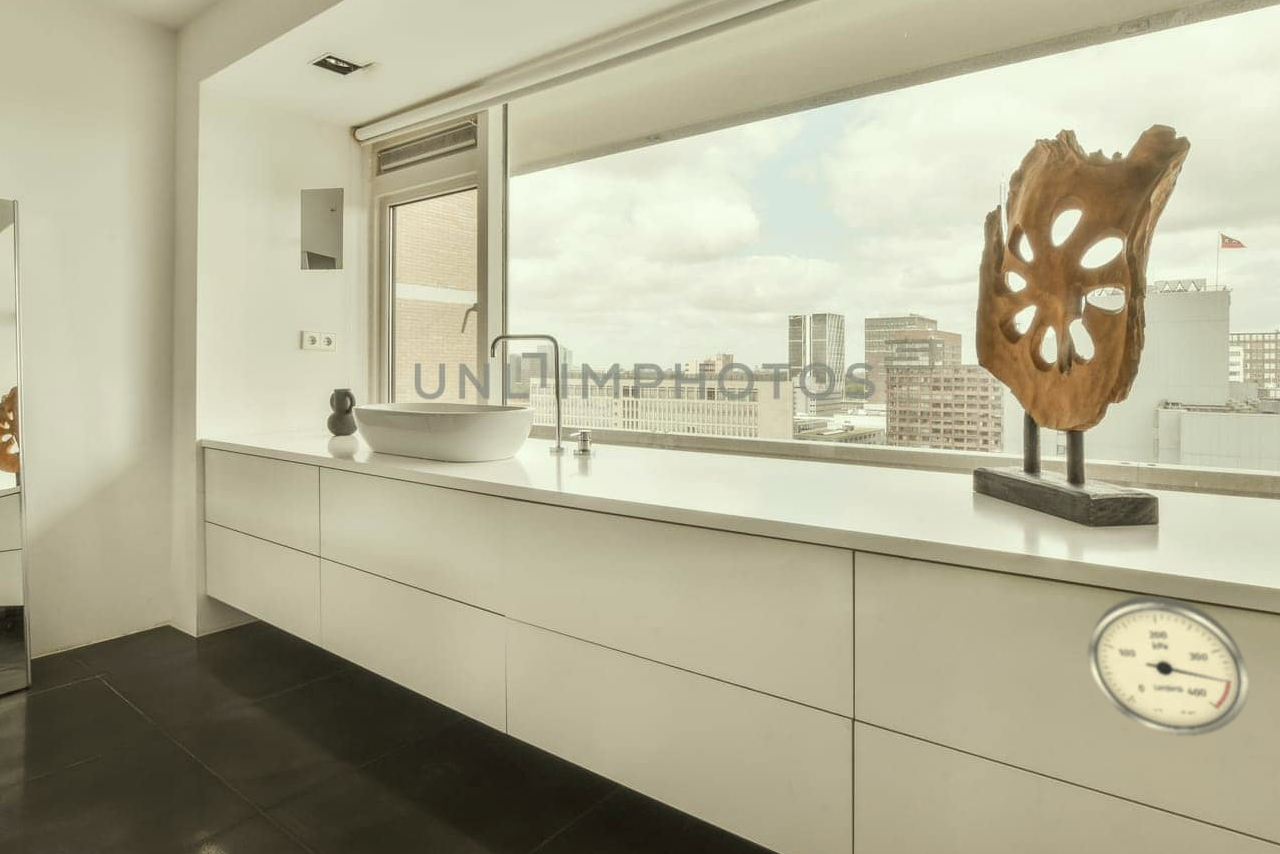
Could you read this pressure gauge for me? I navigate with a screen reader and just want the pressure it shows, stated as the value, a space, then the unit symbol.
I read 350 kPa
